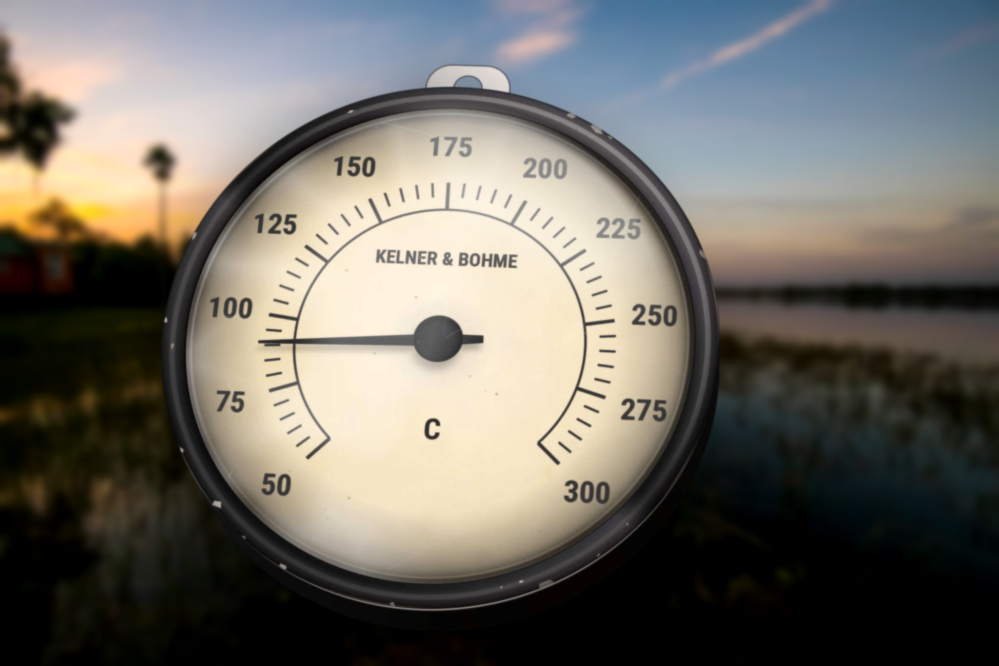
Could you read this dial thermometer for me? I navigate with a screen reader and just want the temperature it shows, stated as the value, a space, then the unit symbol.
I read 90 °C
